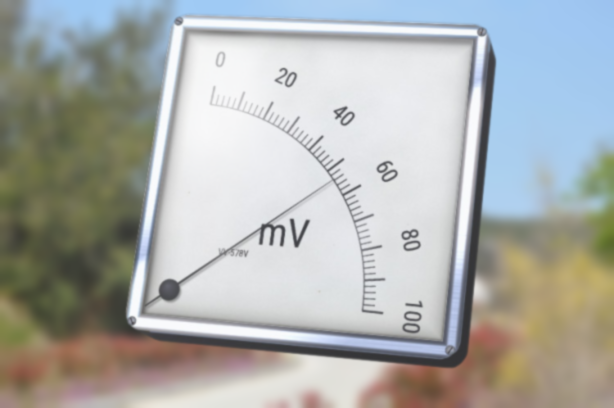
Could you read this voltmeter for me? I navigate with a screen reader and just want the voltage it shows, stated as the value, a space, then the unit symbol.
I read 54 mV
